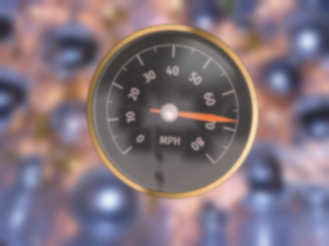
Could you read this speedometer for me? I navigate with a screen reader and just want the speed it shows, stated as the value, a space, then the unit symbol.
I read 67.5 mph
